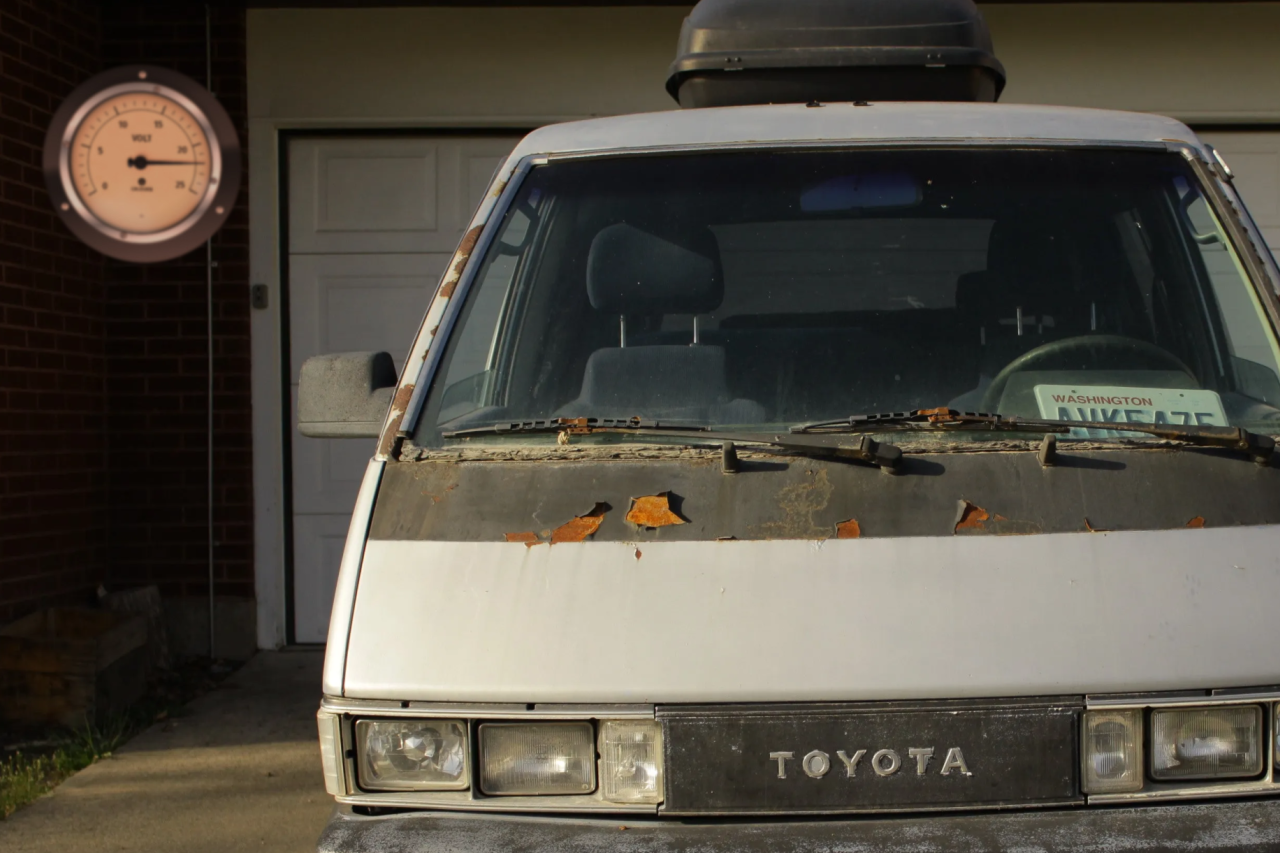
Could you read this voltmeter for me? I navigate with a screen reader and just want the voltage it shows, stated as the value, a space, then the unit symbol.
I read 22 V
